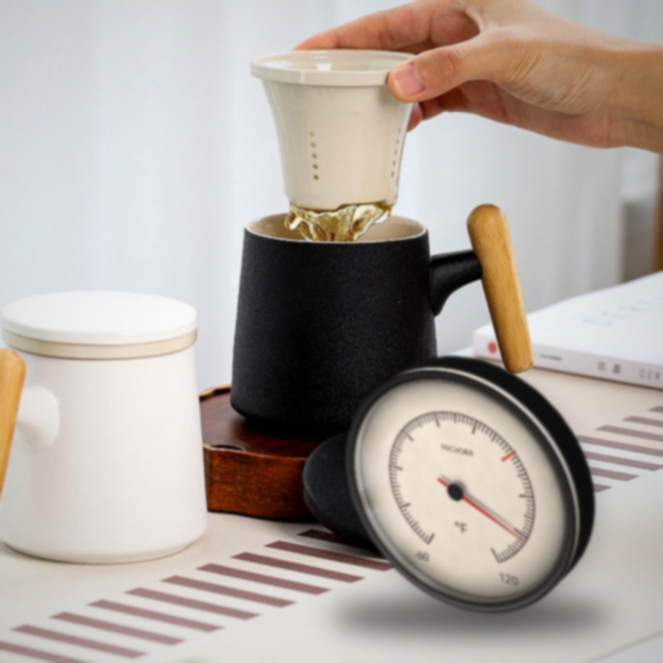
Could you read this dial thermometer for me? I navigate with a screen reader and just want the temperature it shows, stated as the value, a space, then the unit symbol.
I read 100 °F
